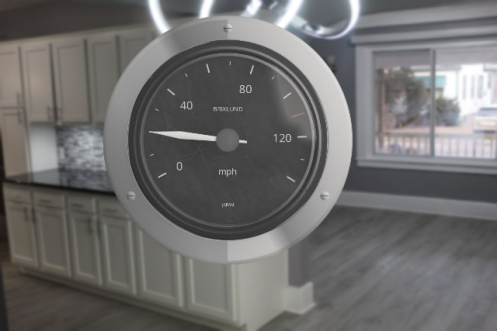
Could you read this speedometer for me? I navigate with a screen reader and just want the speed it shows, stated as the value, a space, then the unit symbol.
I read 20 mph
